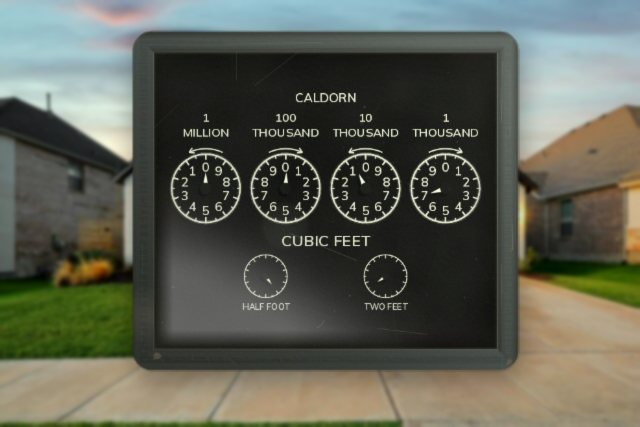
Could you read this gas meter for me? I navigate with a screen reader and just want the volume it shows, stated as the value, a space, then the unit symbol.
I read 700 ft³
